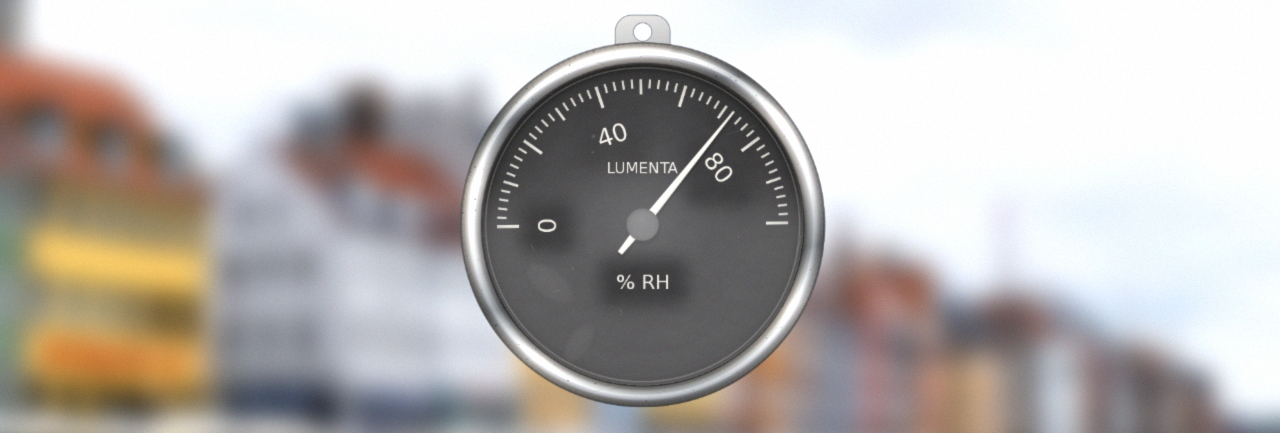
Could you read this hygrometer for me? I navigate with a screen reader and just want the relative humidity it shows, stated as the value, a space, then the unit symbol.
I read 72 %
